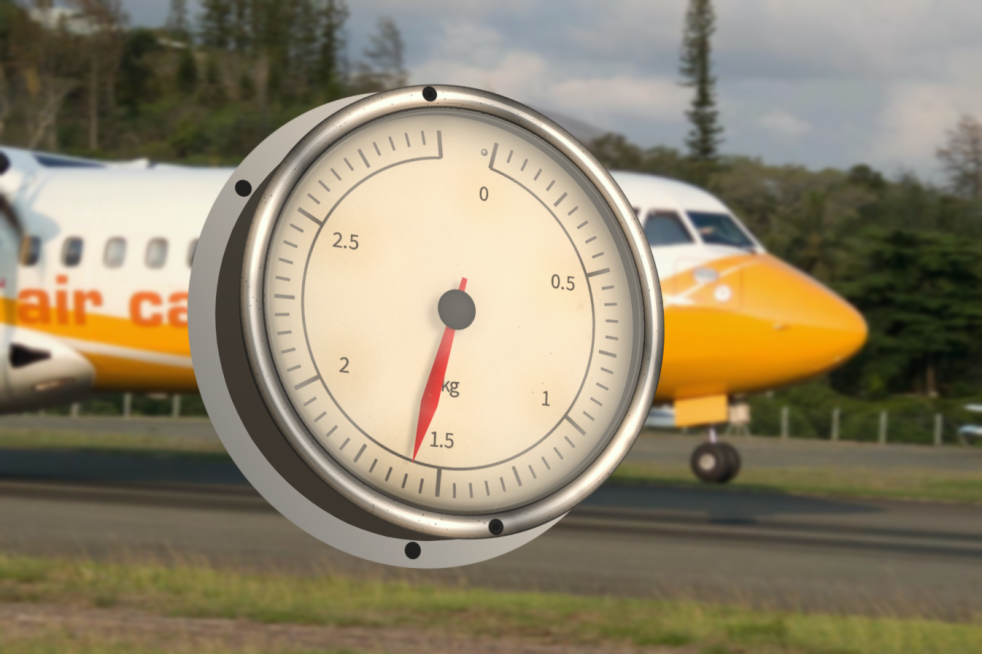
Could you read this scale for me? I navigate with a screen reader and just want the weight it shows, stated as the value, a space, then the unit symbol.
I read 1.6 kg
